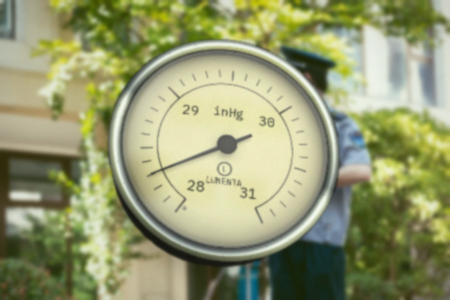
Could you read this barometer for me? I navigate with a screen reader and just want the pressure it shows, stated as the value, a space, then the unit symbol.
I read 28.3 inHg
